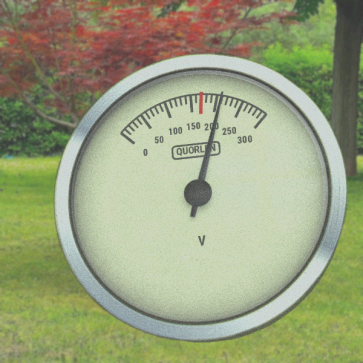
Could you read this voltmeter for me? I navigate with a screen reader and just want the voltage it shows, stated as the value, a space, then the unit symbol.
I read 210 V
